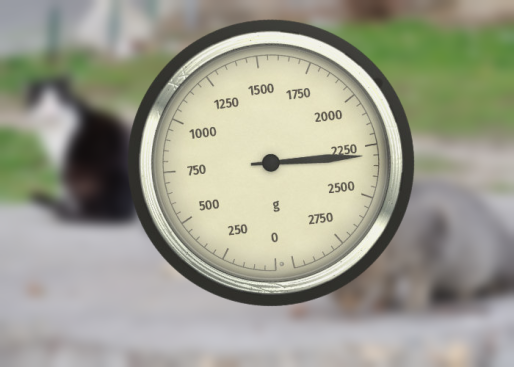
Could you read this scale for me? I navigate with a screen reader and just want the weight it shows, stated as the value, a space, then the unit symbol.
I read 2300 g
